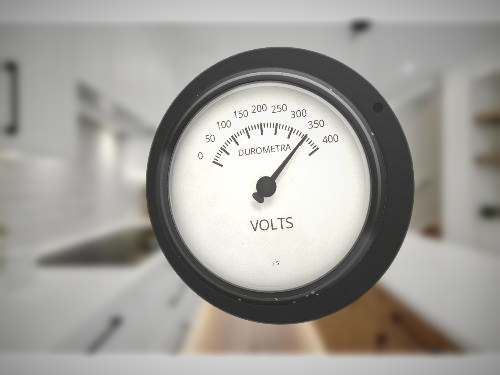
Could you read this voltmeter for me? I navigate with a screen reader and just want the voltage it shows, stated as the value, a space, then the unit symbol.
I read 350 V
